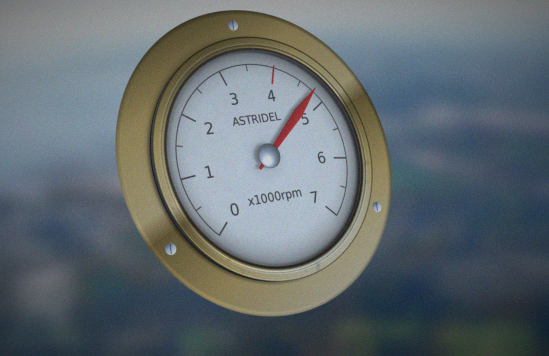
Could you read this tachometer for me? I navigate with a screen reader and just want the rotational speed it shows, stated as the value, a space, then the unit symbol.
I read 4750 rpm
